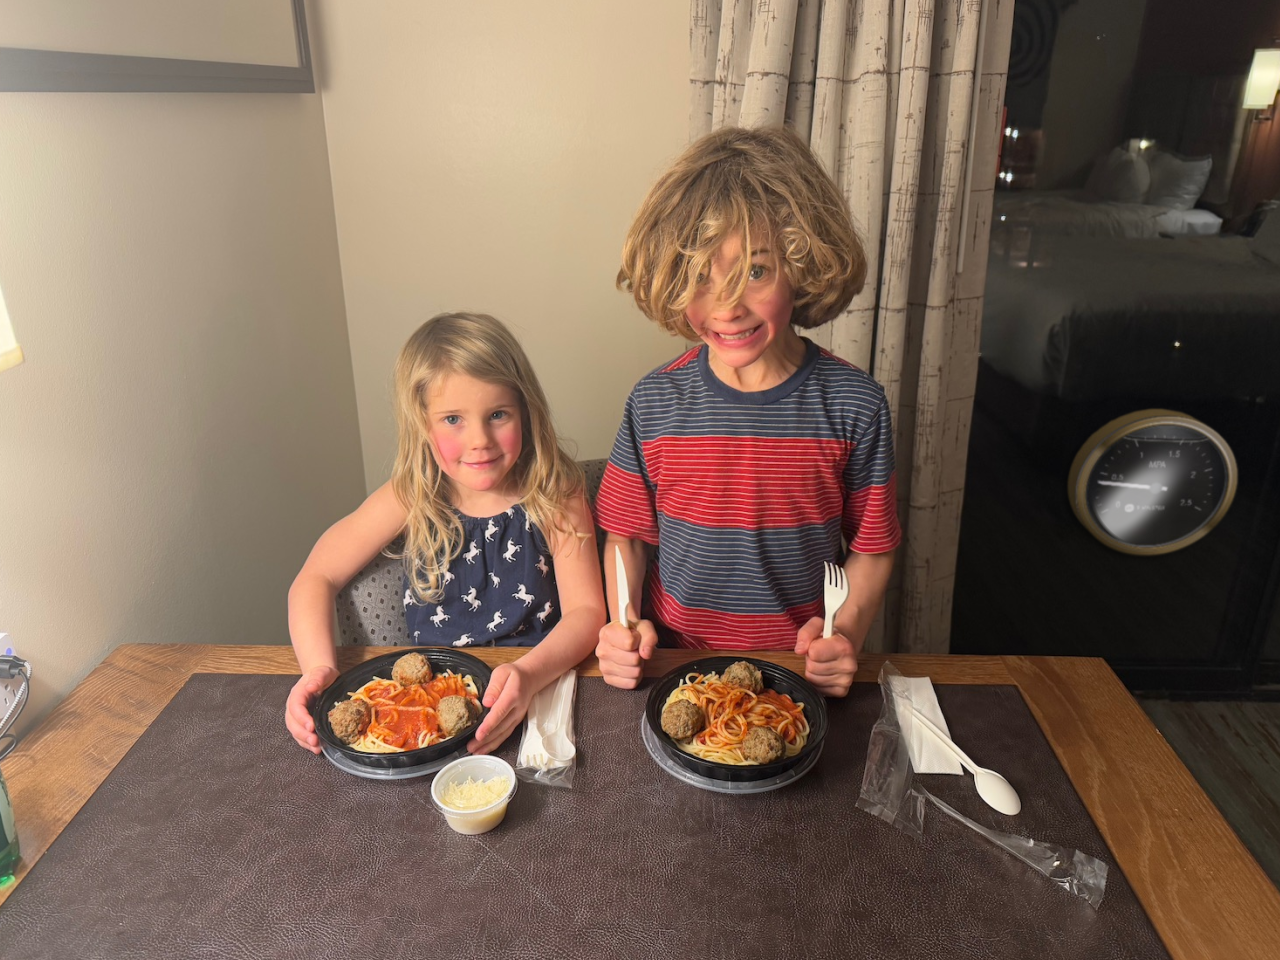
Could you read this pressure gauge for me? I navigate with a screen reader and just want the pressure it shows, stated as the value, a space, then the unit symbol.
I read 0.4 MPa
